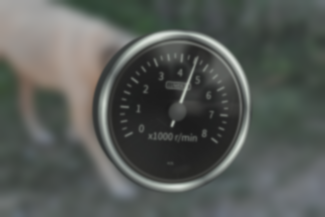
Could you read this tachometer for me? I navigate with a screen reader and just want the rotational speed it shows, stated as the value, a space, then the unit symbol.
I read 4500 rpm
